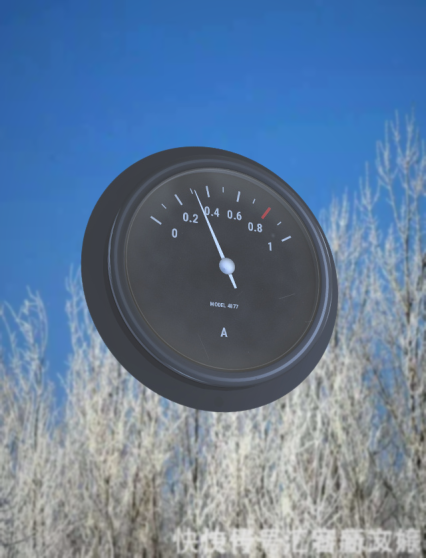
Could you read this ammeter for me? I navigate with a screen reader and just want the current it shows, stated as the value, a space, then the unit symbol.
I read 0.3 A
